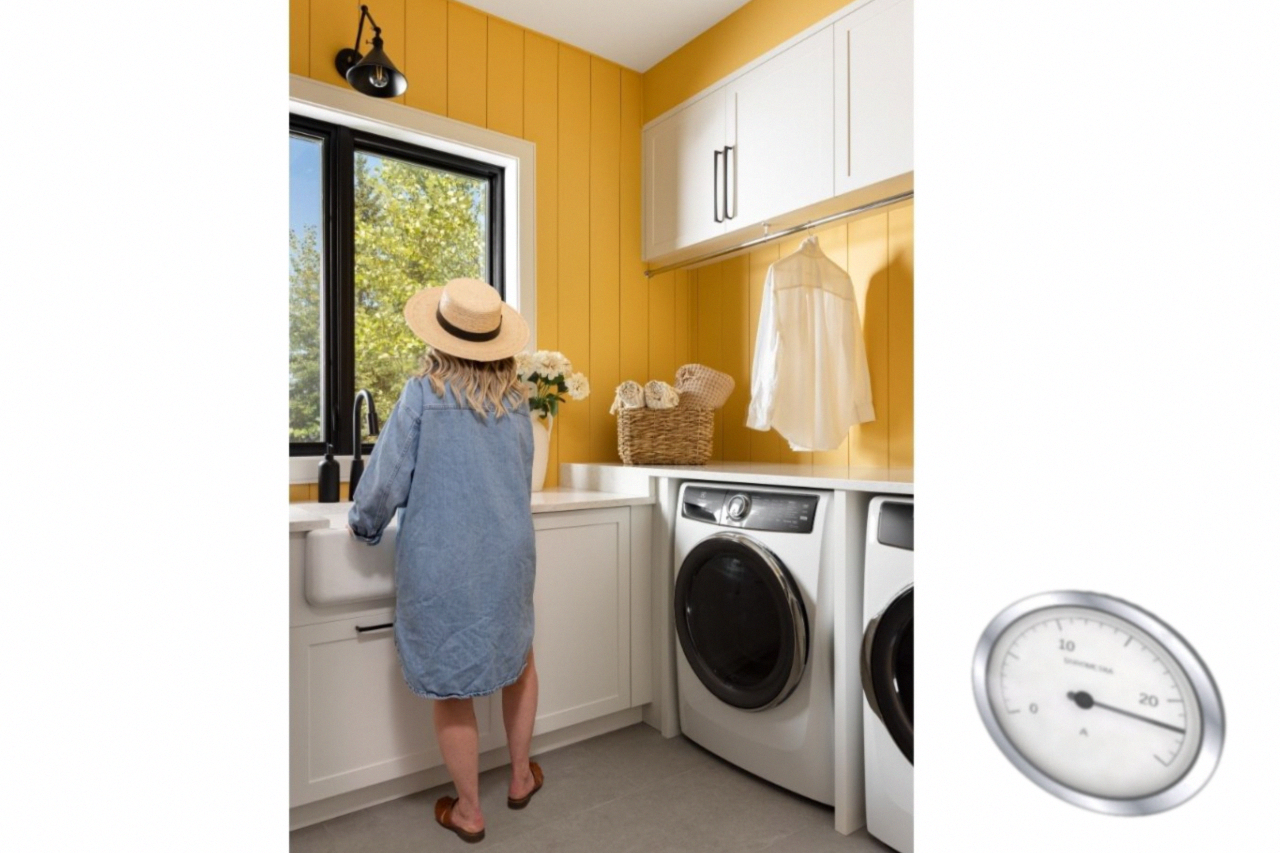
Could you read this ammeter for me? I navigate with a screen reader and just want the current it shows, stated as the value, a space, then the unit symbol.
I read 22 A
